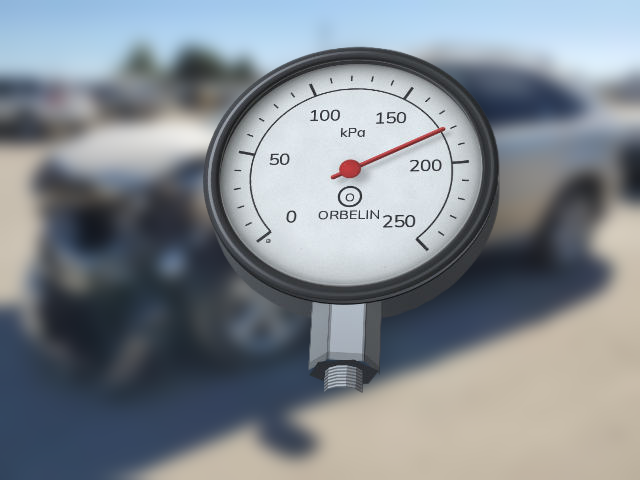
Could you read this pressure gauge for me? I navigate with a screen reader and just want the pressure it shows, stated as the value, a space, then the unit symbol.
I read 180 kPa
